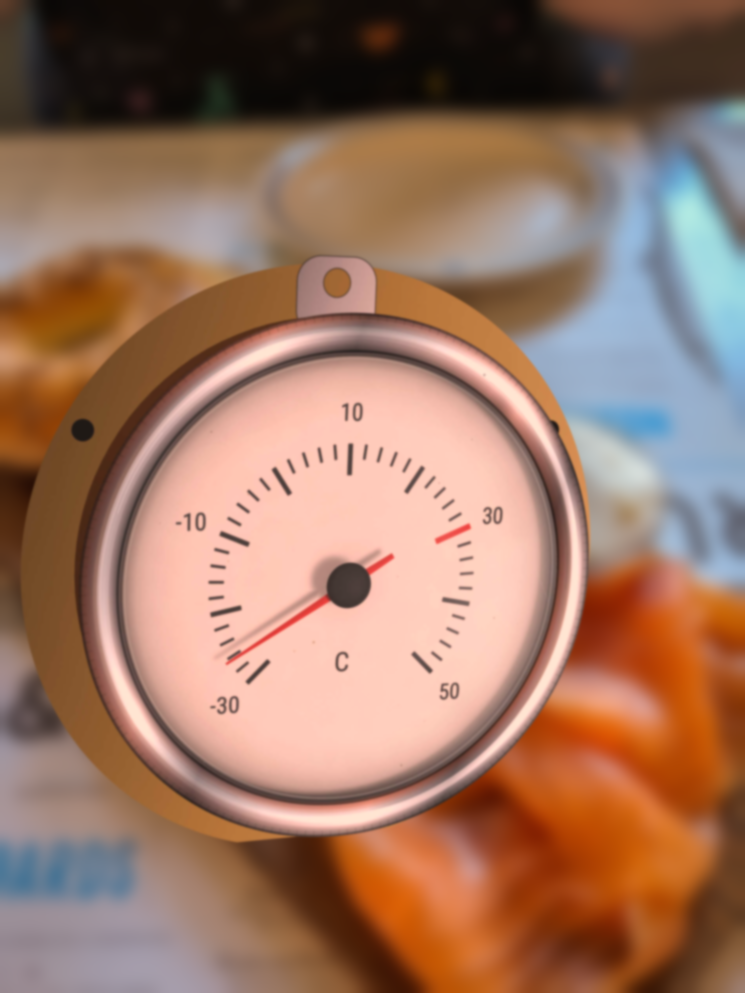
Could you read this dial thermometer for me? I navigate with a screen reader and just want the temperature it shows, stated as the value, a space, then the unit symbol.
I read -26 °C
